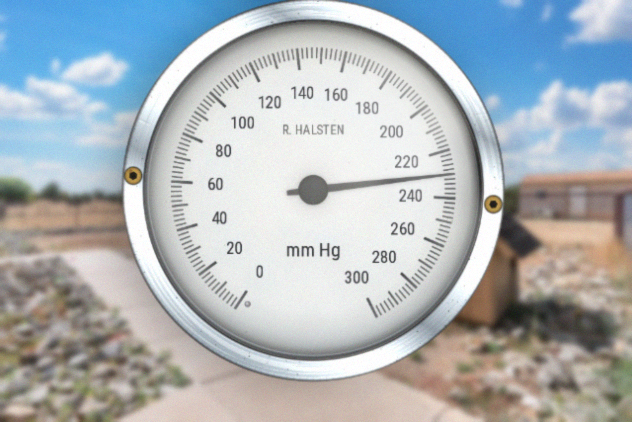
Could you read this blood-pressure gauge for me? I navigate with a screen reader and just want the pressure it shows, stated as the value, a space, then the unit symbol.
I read 230 mmHg
